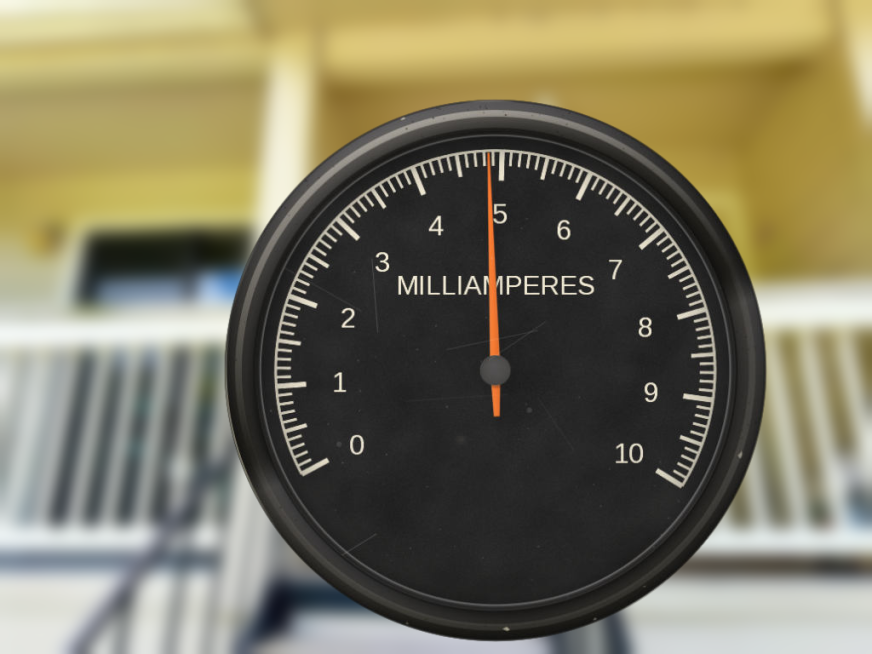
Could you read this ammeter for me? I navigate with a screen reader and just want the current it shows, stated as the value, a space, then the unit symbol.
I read 4.85 mA
